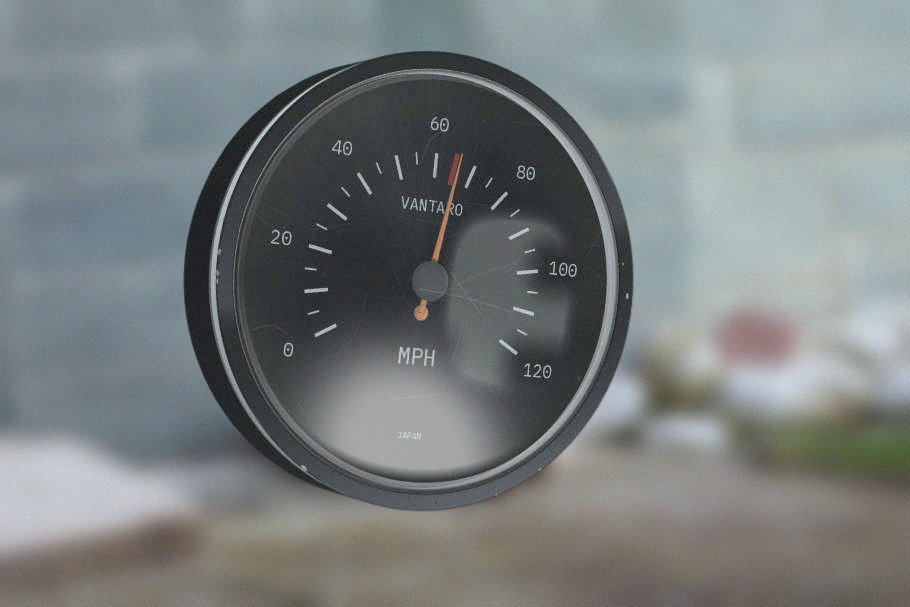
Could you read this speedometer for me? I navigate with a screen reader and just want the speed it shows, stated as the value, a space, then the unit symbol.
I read 65 mph
